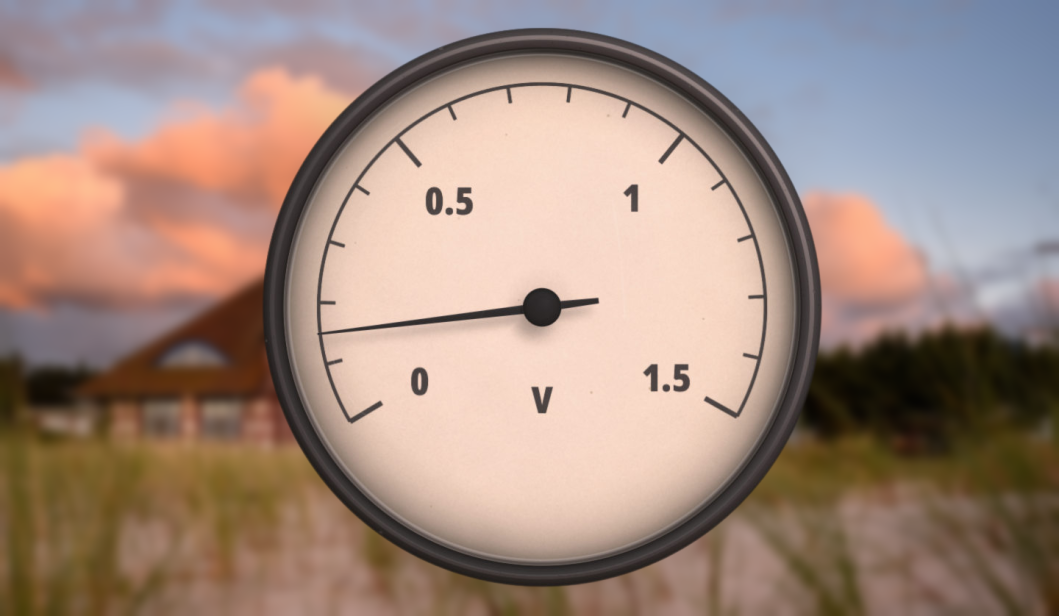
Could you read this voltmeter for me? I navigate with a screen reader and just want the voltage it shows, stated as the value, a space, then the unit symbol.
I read 0.15 V
